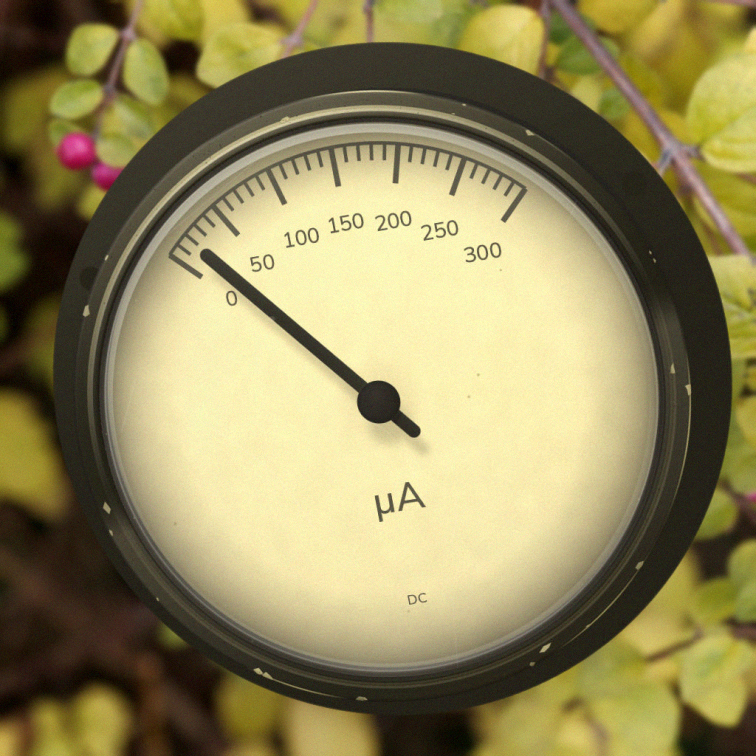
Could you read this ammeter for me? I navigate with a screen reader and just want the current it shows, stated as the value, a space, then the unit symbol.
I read 20 µA
